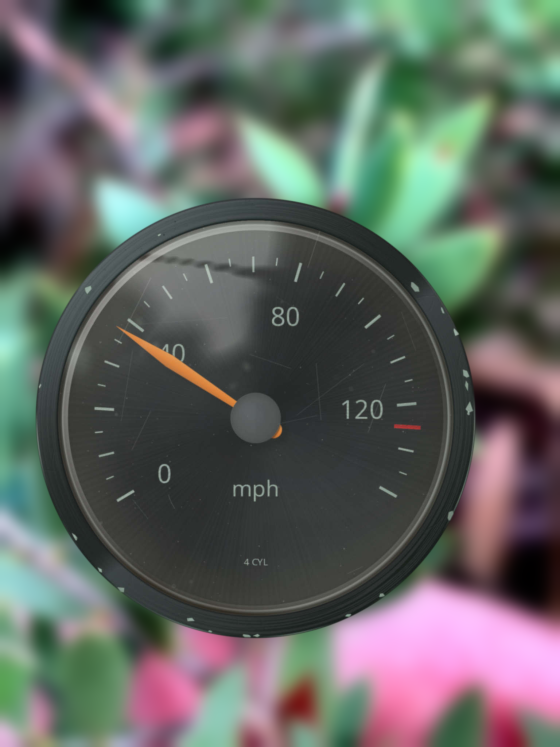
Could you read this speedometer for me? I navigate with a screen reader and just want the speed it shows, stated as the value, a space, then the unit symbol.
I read 37.5 mph
